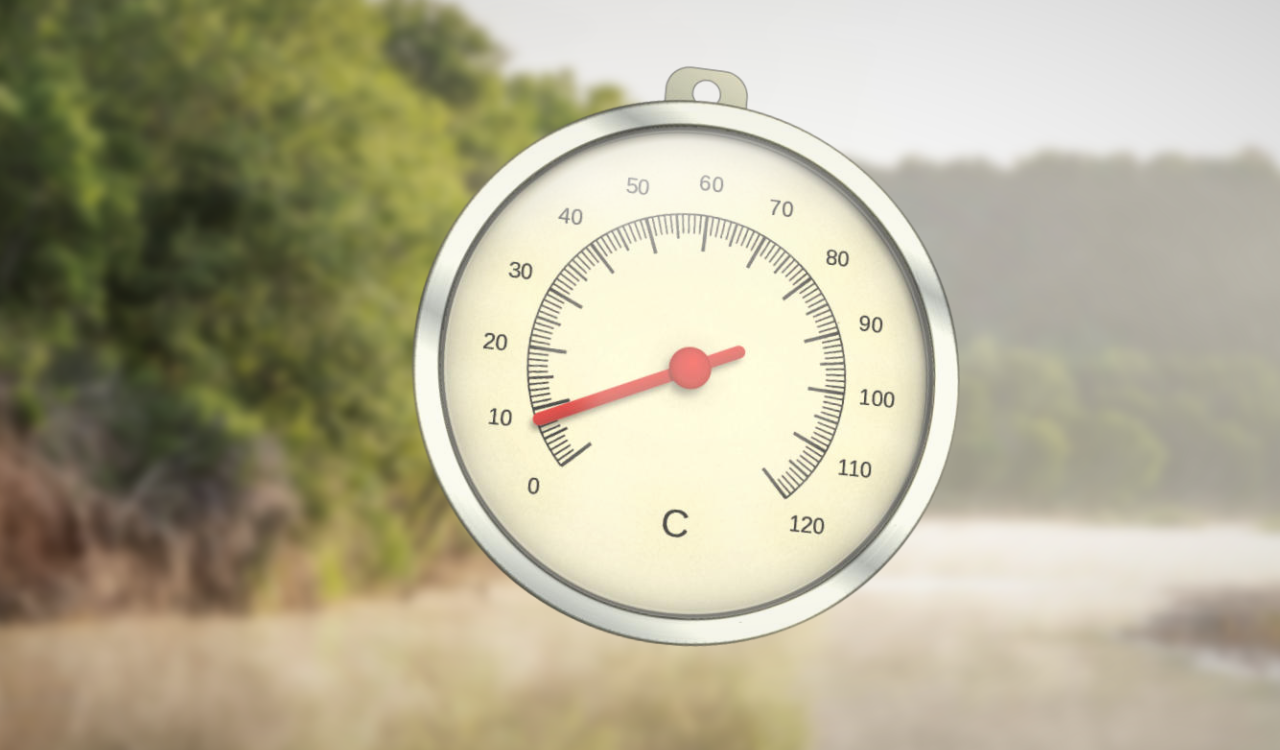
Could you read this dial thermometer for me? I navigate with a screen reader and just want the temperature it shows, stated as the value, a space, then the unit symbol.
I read 8 °C
